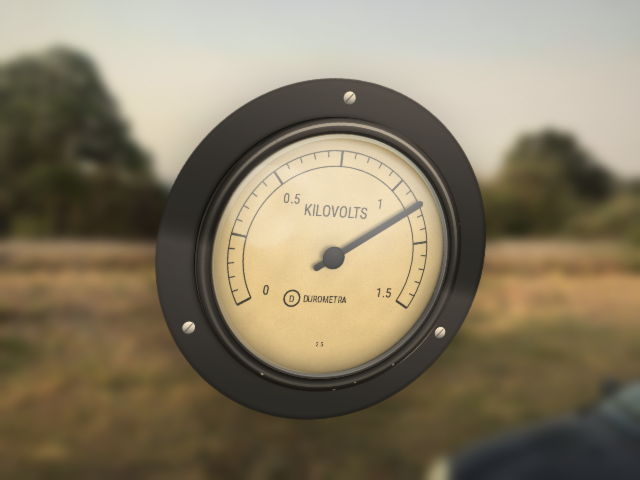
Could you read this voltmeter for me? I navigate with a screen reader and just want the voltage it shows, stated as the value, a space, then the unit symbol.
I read 1.1 kV
